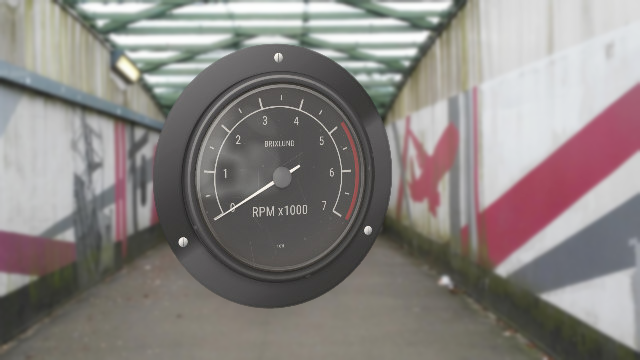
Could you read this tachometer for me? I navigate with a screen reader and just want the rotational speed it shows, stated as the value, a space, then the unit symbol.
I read 0 rpm
